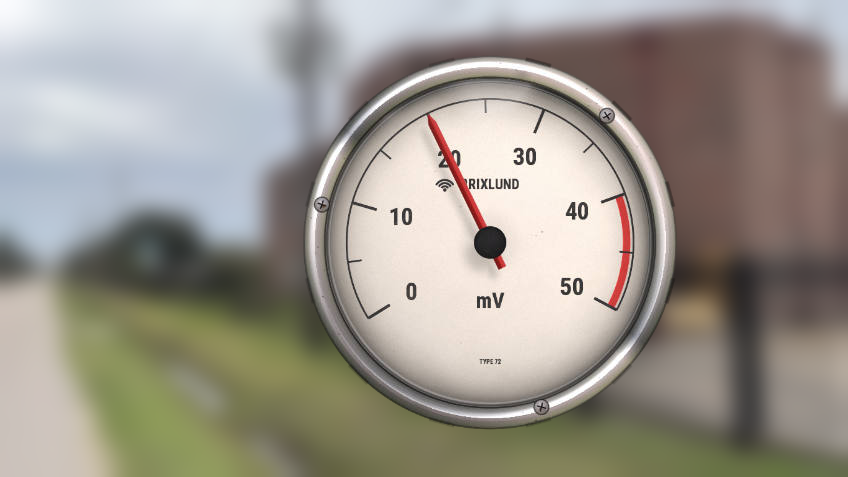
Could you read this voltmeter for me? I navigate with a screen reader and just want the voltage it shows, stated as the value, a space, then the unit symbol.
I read 20 mV
